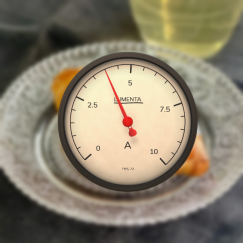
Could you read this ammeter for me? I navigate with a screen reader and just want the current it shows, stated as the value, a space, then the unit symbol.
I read 4 A
